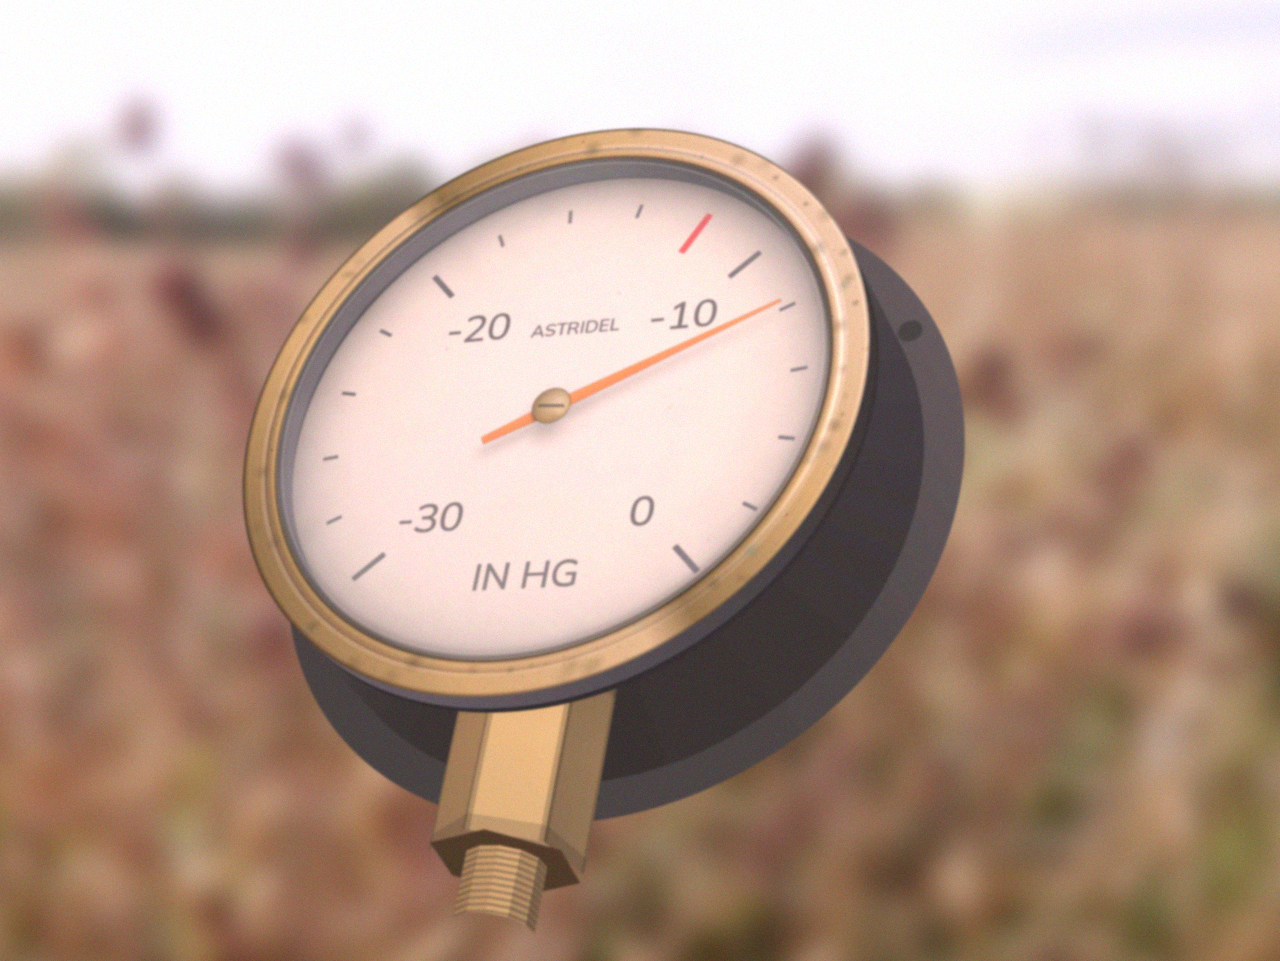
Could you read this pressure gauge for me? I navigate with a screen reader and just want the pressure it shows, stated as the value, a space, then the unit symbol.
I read -8 inHg
